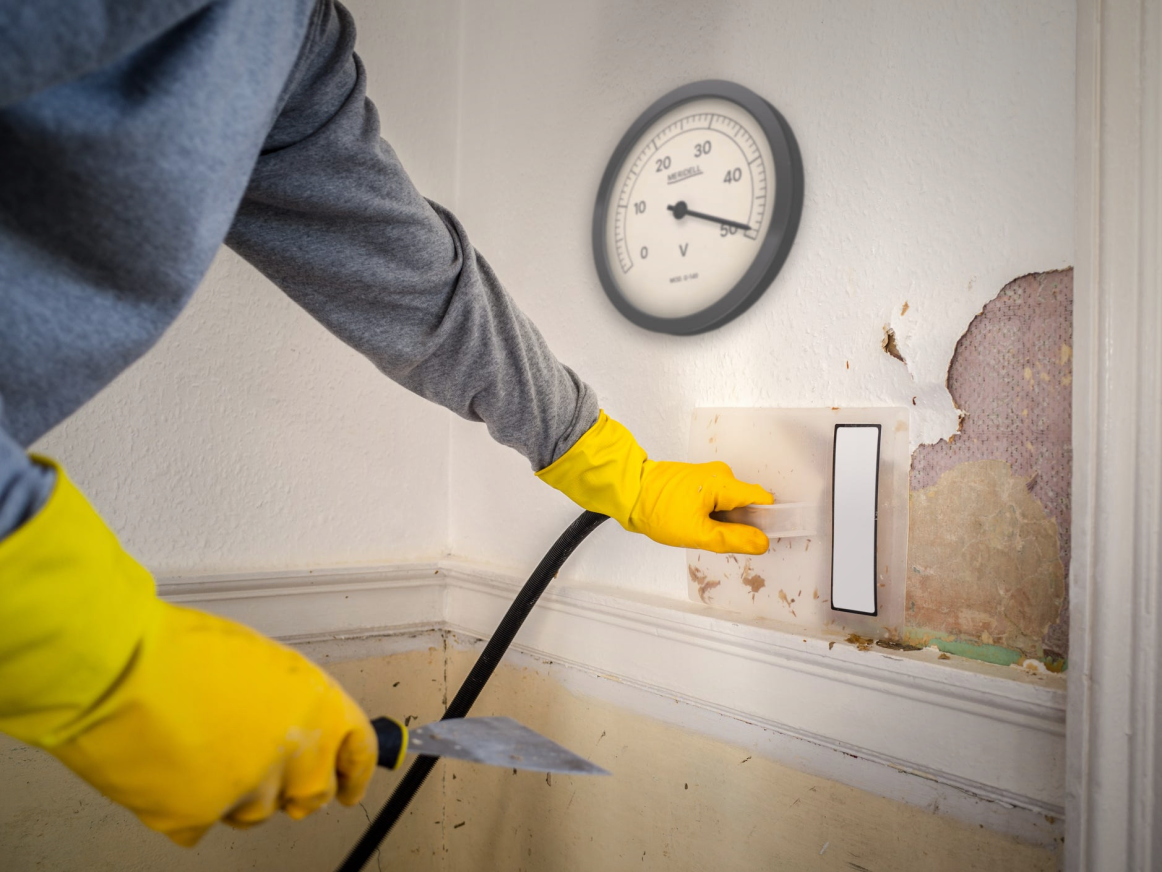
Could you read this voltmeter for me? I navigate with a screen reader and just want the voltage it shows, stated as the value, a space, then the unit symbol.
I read 49 V
